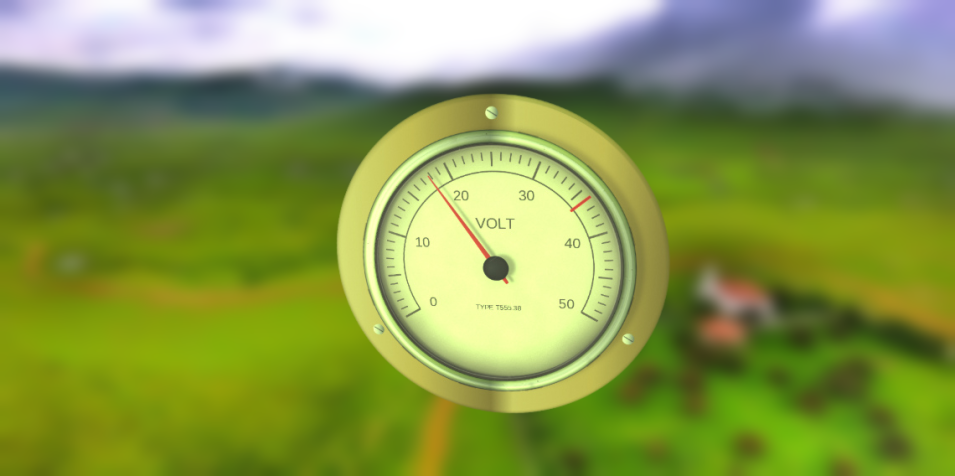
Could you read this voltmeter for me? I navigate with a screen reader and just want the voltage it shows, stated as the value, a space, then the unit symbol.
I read 18 V
